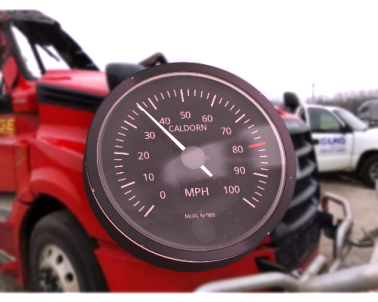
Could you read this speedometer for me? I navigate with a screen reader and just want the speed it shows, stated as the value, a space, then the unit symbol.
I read 36 mph
